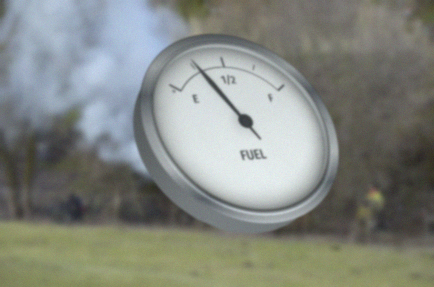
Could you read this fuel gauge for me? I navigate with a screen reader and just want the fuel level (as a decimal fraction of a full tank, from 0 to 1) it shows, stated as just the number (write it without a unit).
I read 0.25
